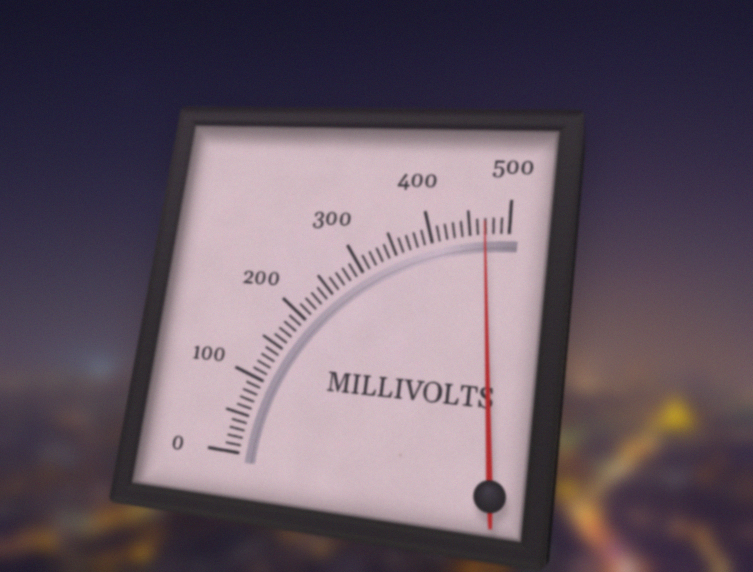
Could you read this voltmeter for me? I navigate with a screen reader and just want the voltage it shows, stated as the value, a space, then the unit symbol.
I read 470 mV
